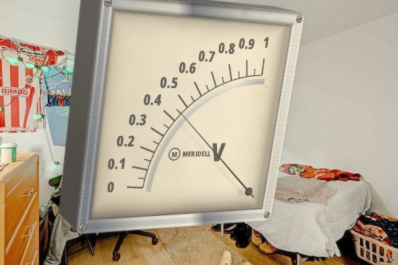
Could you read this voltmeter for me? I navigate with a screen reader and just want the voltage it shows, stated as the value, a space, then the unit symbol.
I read 0.45 V
